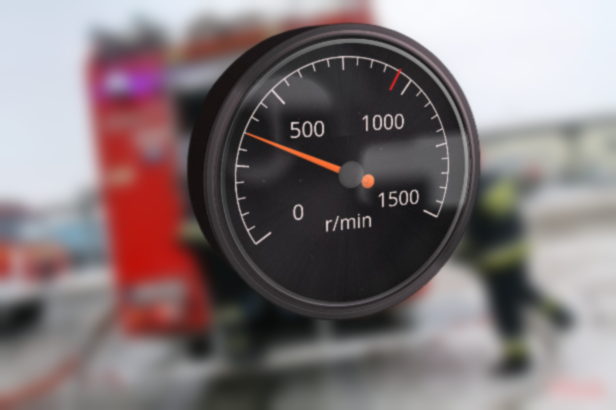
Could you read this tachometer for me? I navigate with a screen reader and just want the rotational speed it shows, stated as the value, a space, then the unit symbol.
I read 350 rpm
